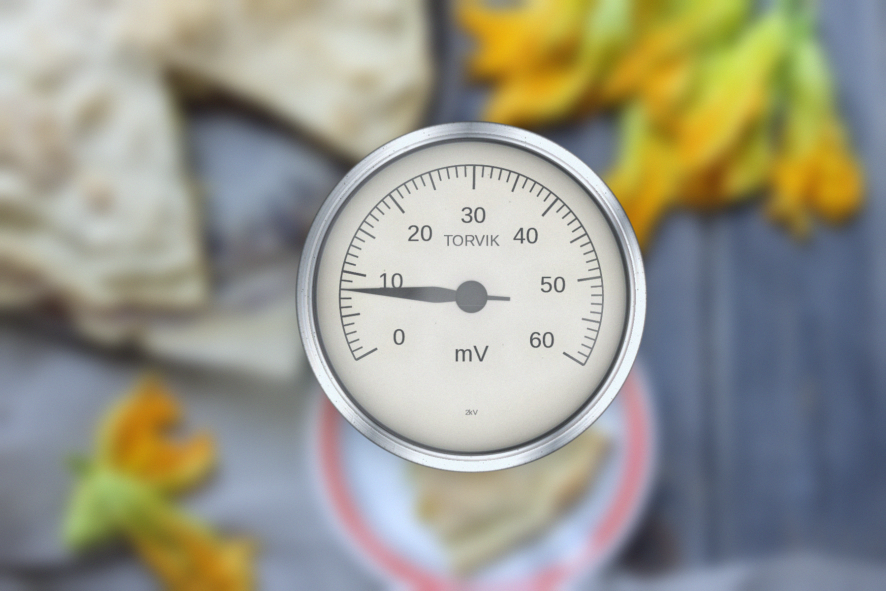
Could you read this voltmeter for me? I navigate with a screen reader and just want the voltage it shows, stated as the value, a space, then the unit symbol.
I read 8 mV
